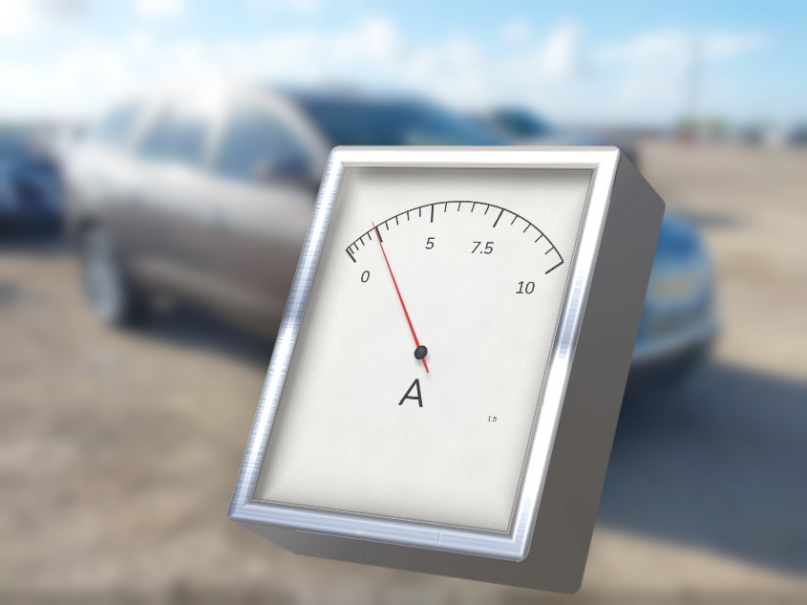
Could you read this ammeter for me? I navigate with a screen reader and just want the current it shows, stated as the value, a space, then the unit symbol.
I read 2.5 A
